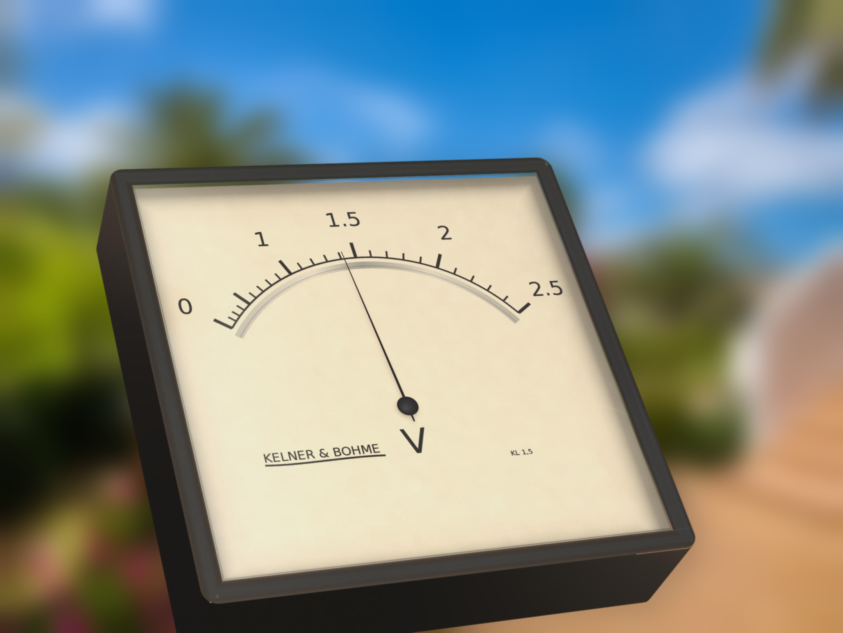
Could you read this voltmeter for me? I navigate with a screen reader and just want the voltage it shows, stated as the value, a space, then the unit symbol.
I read 1.4 V
